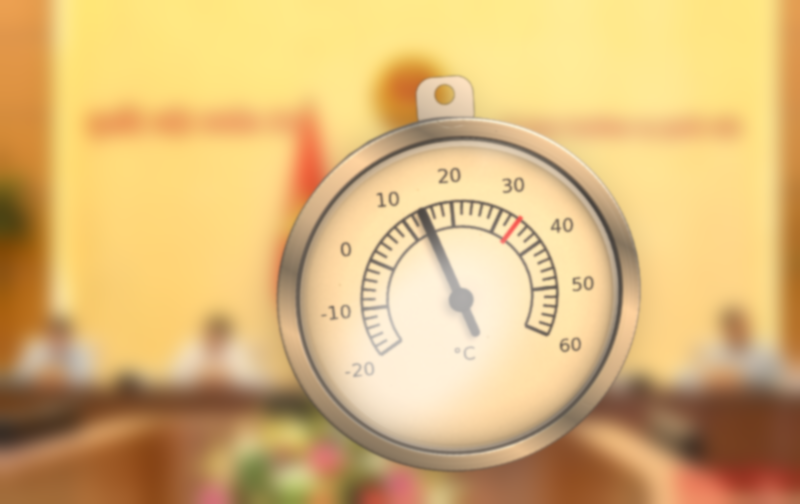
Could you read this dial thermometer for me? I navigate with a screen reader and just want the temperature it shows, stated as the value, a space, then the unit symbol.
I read 14 °C
